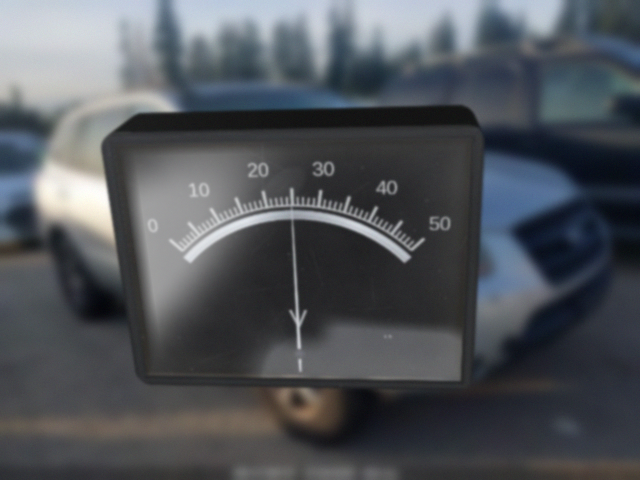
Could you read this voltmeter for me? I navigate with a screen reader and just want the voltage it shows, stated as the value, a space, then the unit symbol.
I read 25 V
